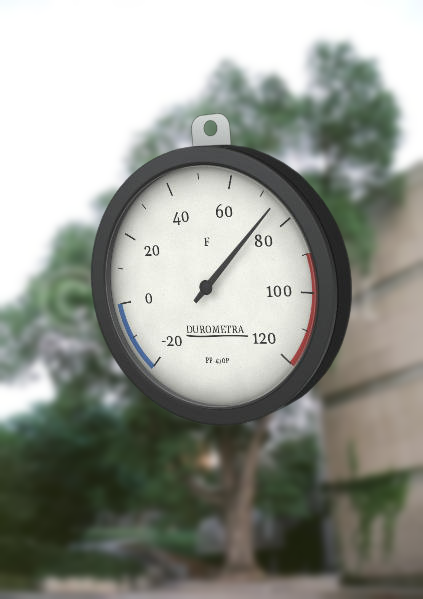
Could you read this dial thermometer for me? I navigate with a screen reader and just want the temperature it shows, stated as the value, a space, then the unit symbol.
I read 75 °F
